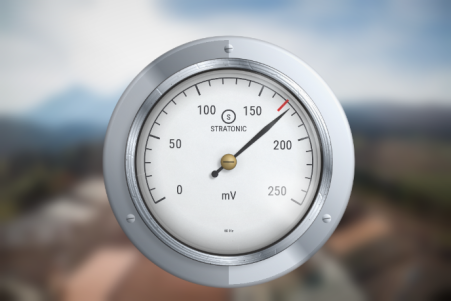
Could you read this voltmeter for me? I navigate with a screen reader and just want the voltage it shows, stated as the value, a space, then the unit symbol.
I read 175 mV
